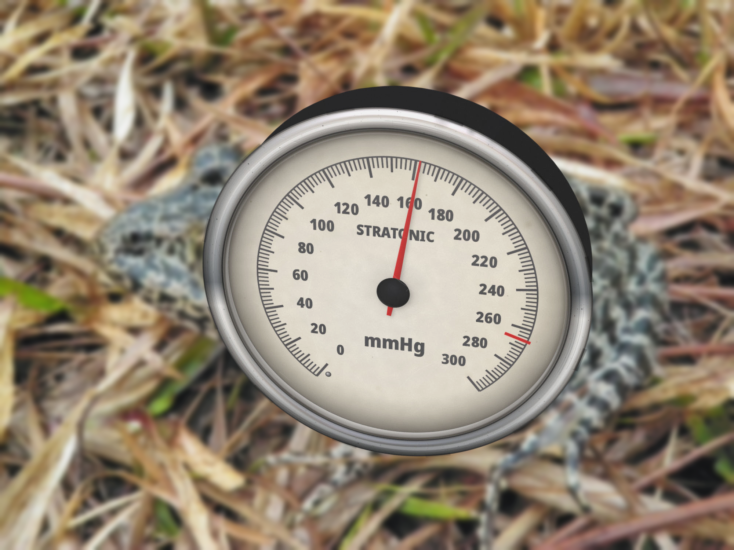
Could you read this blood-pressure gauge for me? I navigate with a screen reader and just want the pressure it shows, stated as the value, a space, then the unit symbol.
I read 162 mmHg
